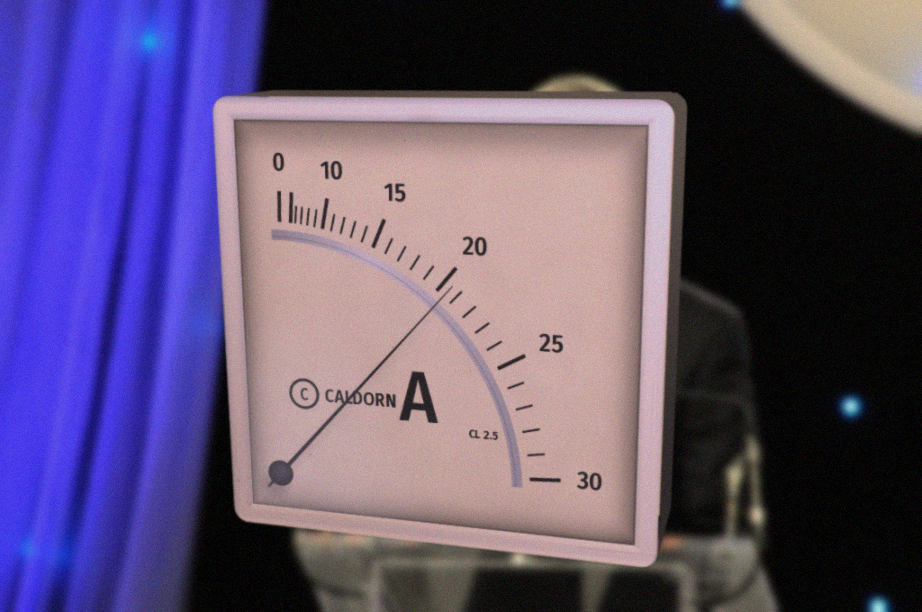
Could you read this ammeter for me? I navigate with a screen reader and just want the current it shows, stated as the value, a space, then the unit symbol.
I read 20.5 A
